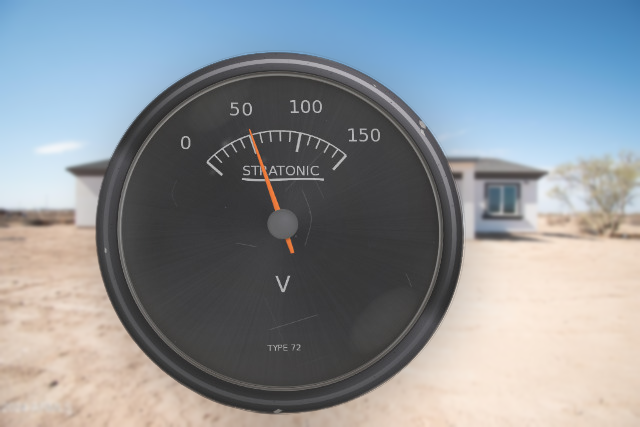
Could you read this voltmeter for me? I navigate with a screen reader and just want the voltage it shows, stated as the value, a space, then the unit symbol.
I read 50 V
